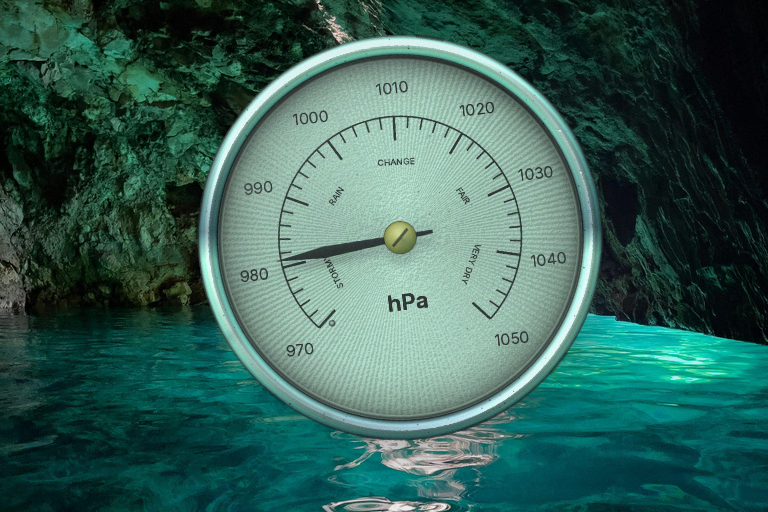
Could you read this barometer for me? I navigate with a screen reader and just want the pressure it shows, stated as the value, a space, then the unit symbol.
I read 981 hPa
